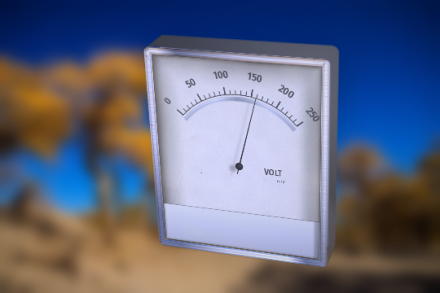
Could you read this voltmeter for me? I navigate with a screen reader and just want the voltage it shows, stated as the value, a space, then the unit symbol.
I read 160 V
